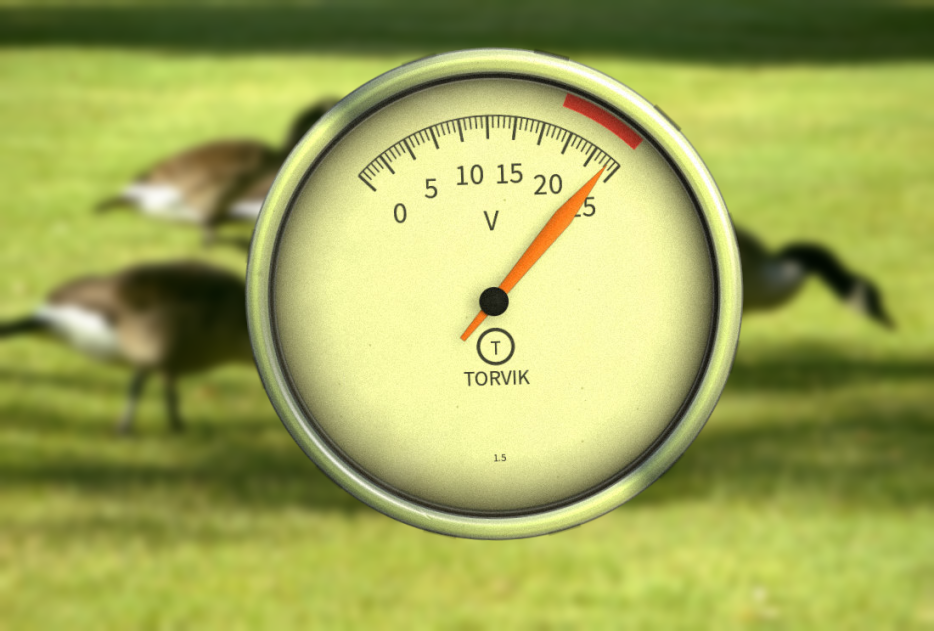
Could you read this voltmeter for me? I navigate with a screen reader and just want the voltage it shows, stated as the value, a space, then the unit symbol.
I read 24 V
